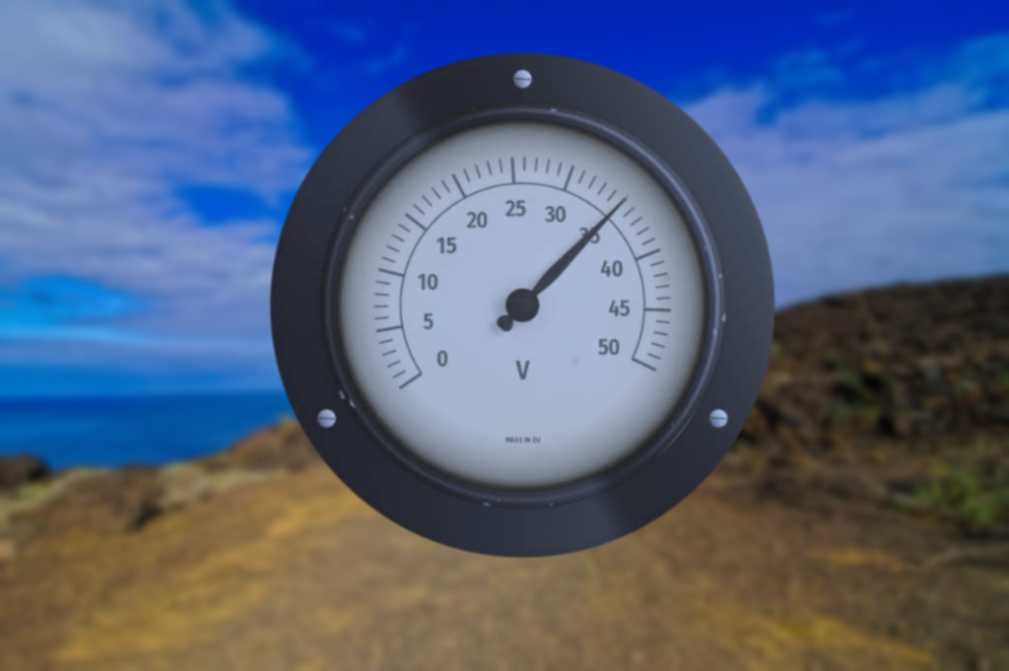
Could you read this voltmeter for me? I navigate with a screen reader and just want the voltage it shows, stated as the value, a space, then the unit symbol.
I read 35 V
